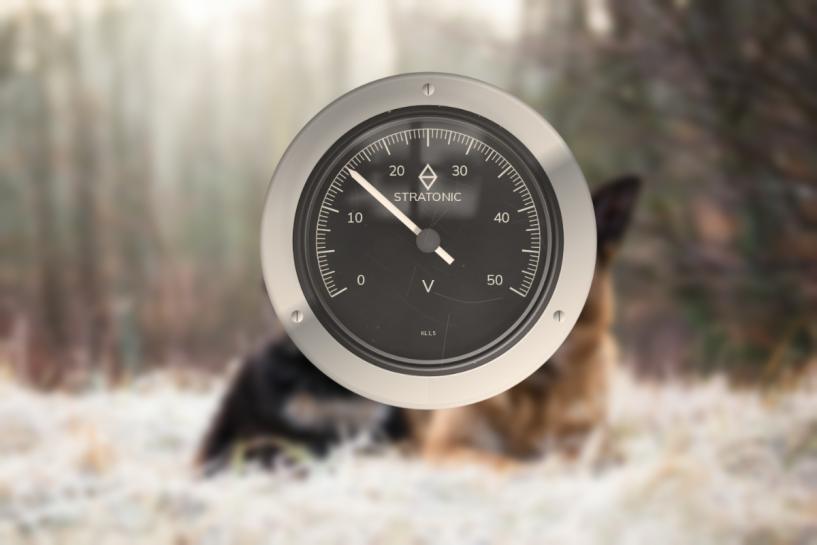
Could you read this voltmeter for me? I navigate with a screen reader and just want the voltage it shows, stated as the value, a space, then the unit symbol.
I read 15 V
